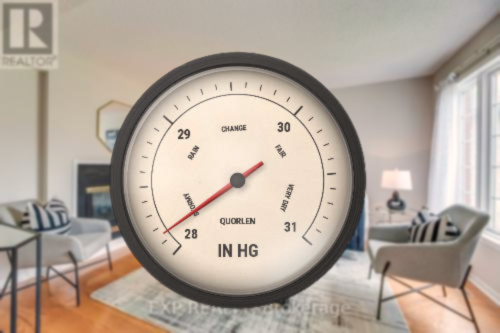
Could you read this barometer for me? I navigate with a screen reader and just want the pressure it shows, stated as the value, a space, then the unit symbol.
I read 28.15 inHg
